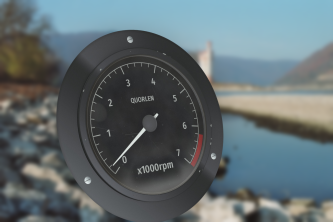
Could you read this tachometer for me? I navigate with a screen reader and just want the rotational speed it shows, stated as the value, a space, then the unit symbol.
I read 200 rpm
